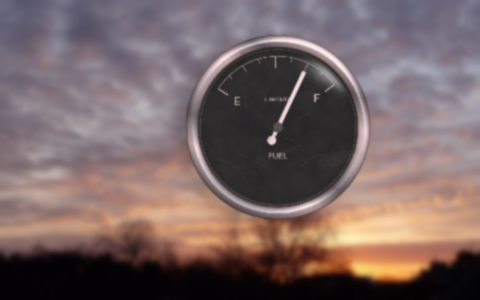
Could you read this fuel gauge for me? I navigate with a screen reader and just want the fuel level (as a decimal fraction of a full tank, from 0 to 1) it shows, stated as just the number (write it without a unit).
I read 0.75
